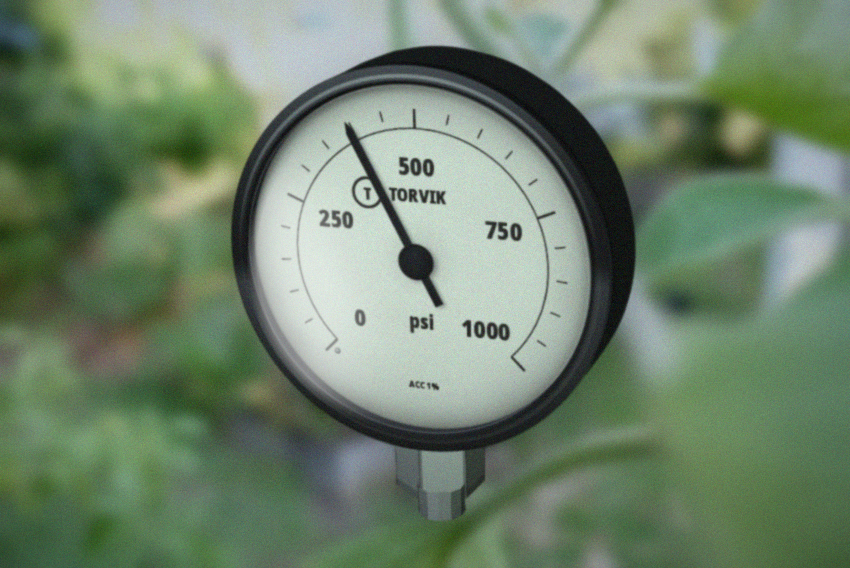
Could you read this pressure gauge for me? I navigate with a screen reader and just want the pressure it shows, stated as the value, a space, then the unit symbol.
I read 400 psi
